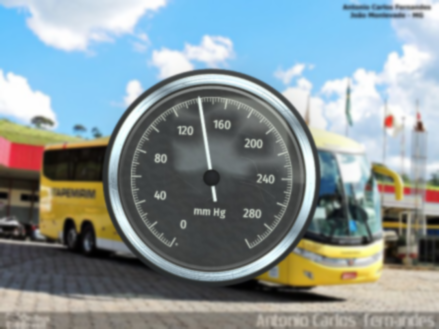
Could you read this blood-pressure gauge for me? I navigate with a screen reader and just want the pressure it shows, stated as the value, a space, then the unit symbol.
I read 140 mmHg
